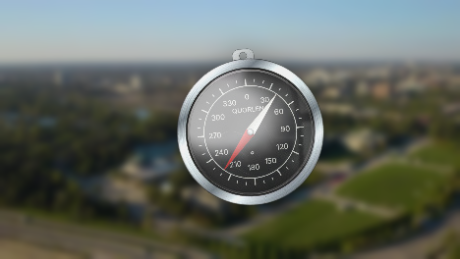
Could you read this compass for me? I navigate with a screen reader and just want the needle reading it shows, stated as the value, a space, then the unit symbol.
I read 220 °
